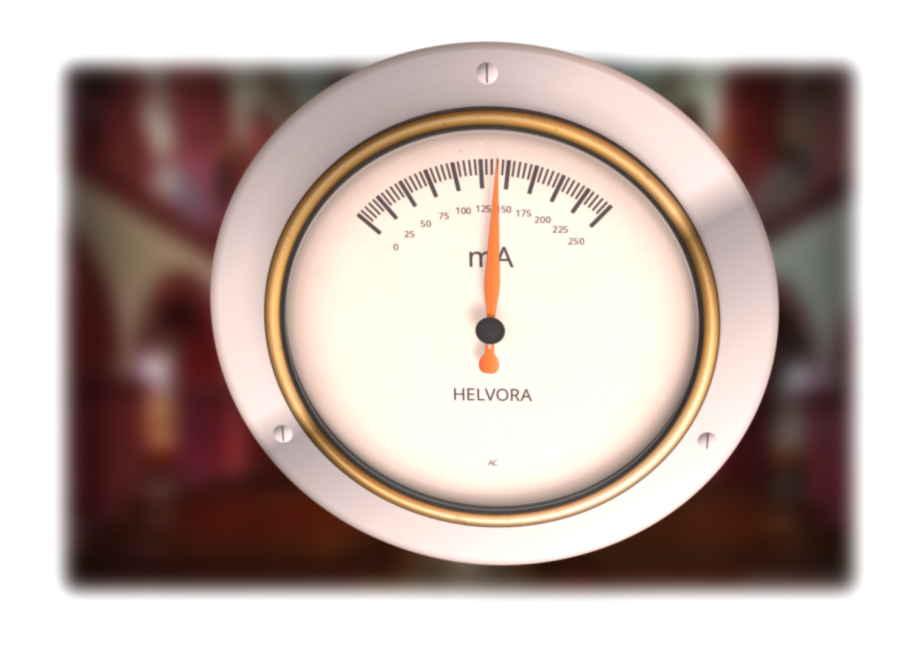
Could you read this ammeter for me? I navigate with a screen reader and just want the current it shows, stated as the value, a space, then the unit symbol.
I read 140 mA
